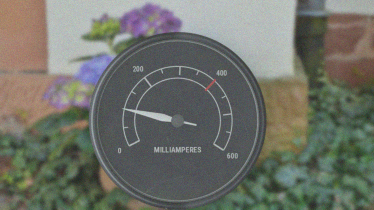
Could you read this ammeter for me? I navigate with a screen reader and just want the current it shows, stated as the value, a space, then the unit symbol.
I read 100 mA
